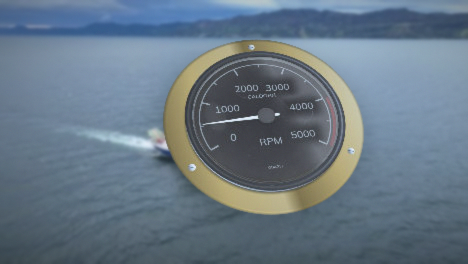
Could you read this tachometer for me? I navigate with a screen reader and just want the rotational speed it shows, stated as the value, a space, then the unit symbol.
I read 500 rpm
